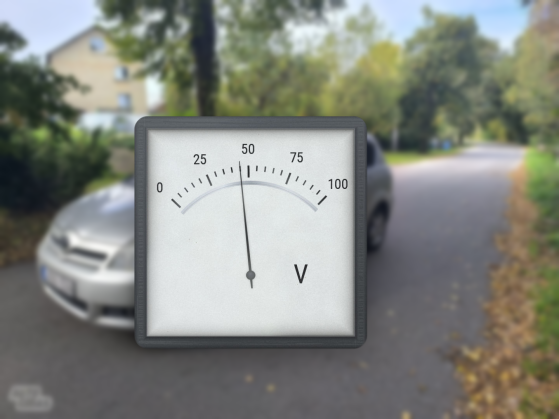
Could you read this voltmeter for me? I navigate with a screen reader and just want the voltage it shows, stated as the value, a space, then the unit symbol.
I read 45 V
